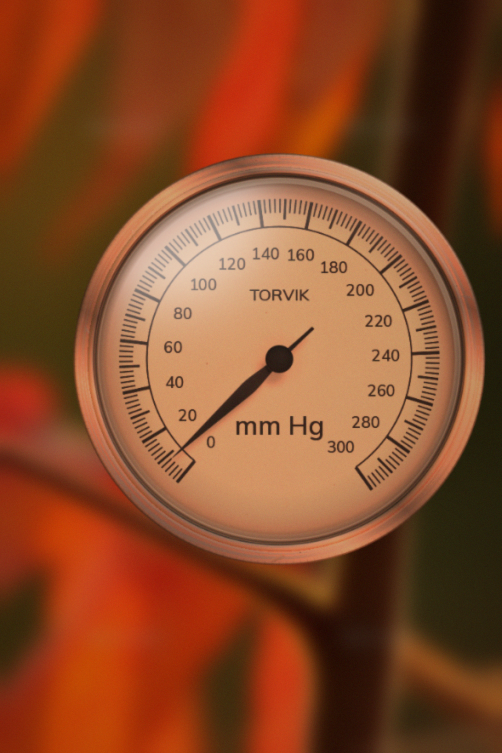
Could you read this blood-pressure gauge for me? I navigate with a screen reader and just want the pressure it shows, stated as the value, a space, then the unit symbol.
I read 8 mmHg
